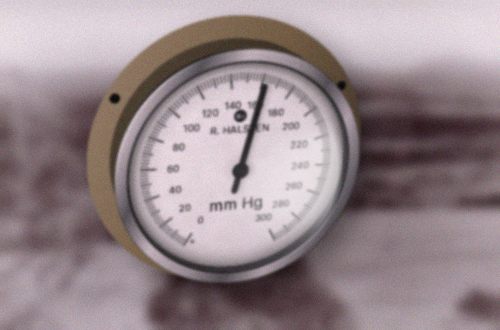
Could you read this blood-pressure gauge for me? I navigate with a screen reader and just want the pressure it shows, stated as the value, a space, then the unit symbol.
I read 160 mmHg
